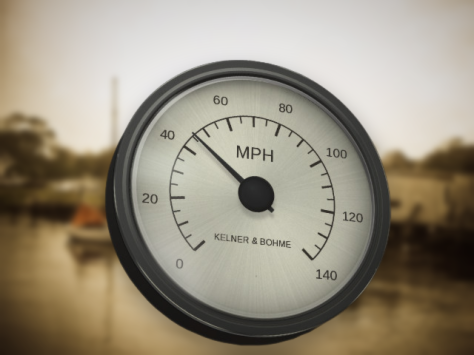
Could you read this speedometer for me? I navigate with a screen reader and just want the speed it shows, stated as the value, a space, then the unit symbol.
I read 45 mph
